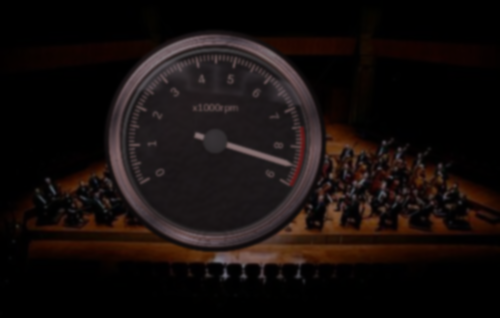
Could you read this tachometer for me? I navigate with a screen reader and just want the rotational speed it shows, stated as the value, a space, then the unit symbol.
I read 8500 rpm
